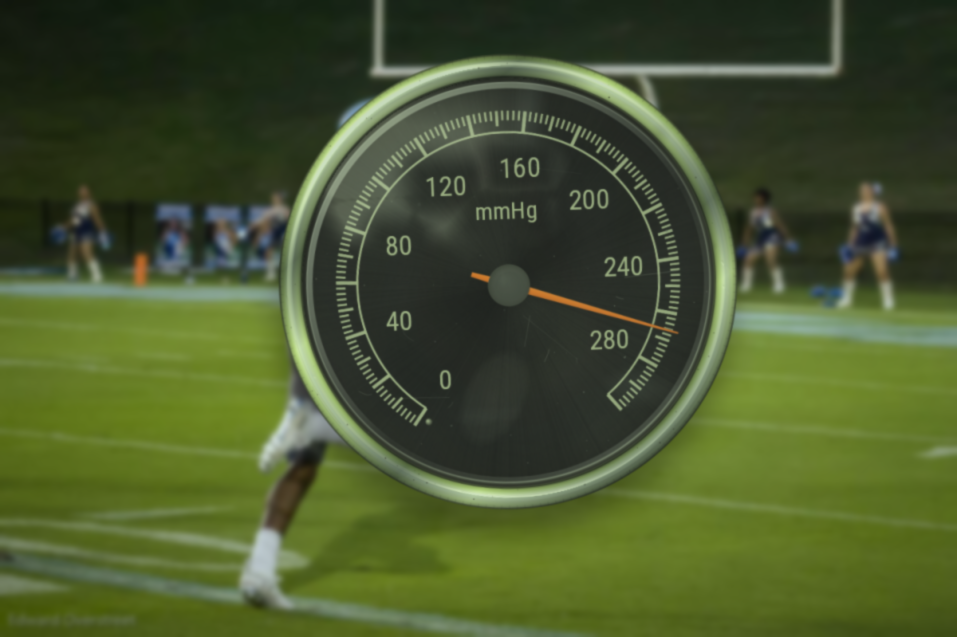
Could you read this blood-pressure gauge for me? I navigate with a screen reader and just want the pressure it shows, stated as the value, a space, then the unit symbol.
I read 266 mmHg
